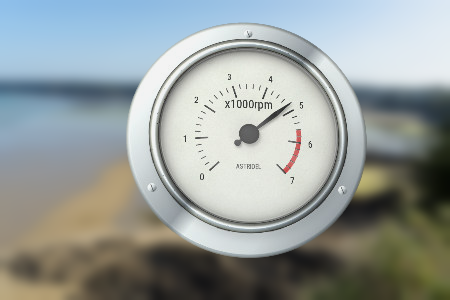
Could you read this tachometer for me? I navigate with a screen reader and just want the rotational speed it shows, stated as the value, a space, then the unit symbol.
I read 4800 rpm
